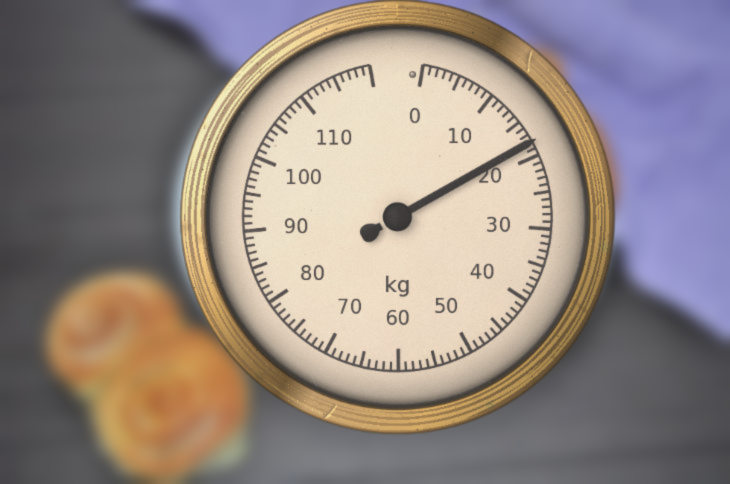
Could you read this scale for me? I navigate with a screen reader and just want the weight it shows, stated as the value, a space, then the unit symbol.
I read 18 kg
